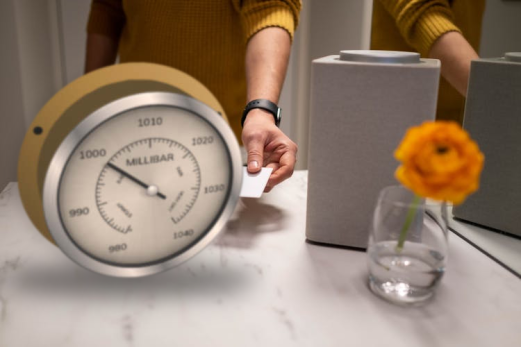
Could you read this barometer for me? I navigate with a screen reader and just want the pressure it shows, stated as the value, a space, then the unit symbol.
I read 1000 mbar
